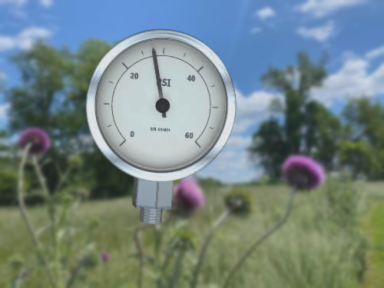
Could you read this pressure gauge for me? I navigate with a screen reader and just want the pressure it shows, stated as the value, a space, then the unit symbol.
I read 27.5 psi
